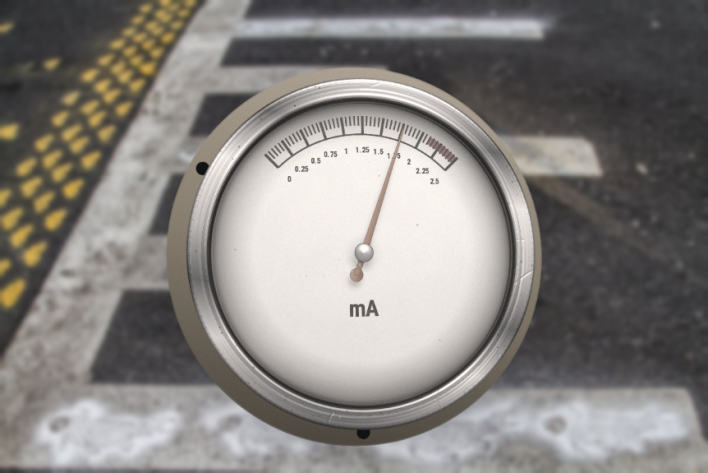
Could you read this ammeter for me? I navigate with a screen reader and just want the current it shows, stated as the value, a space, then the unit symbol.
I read 1.75 mA
